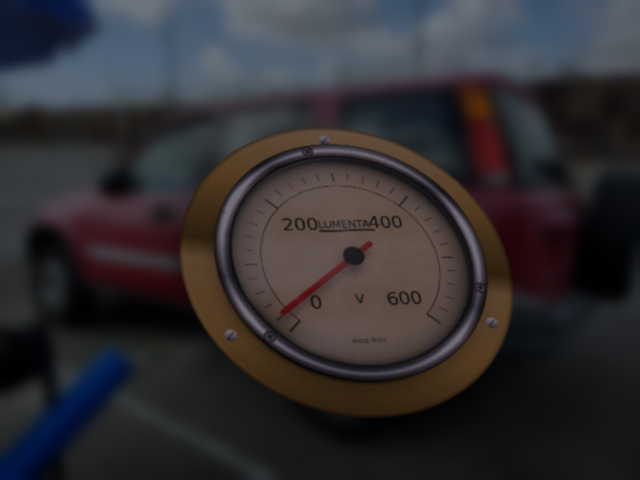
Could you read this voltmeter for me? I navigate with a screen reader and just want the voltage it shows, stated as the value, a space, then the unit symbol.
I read 20 V
